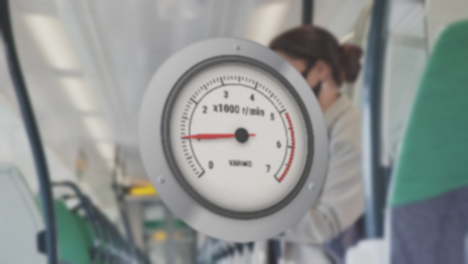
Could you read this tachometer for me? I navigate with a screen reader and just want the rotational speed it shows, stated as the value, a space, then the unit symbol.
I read 1000 rpm
